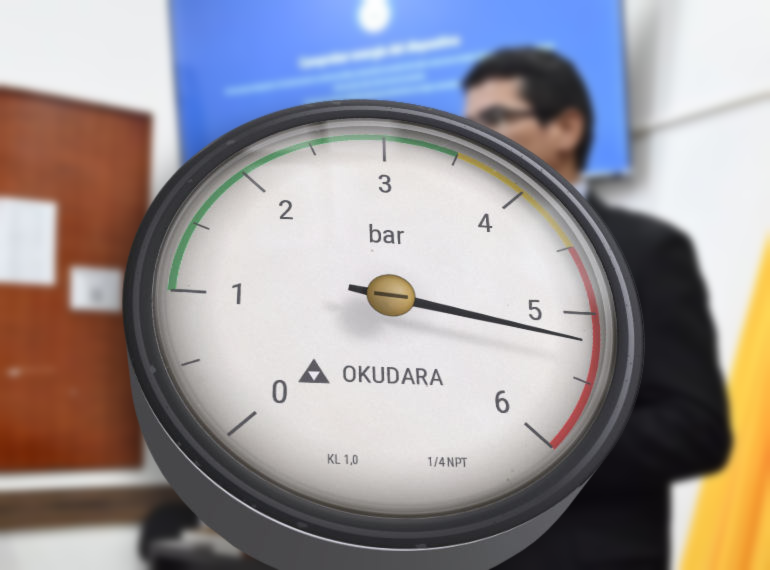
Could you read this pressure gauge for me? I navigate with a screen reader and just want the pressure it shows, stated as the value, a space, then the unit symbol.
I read 5.25 bar
